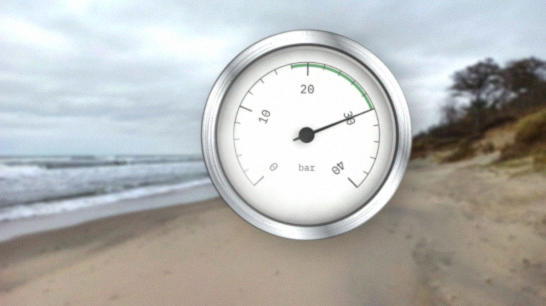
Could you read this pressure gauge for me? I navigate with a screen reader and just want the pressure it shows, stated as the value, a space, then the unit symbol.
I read 30 bar
